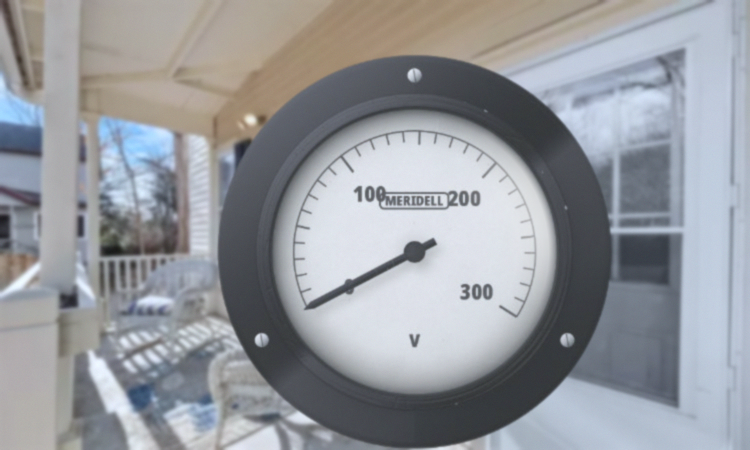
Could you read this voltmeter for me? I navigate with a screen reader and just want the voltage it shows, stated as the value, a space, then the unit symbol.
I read 0 V
